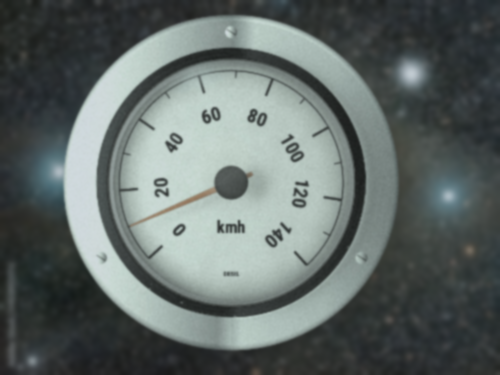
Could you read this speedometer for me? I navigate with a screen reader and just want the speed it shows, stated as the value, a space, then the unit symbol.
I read 10 km/h
